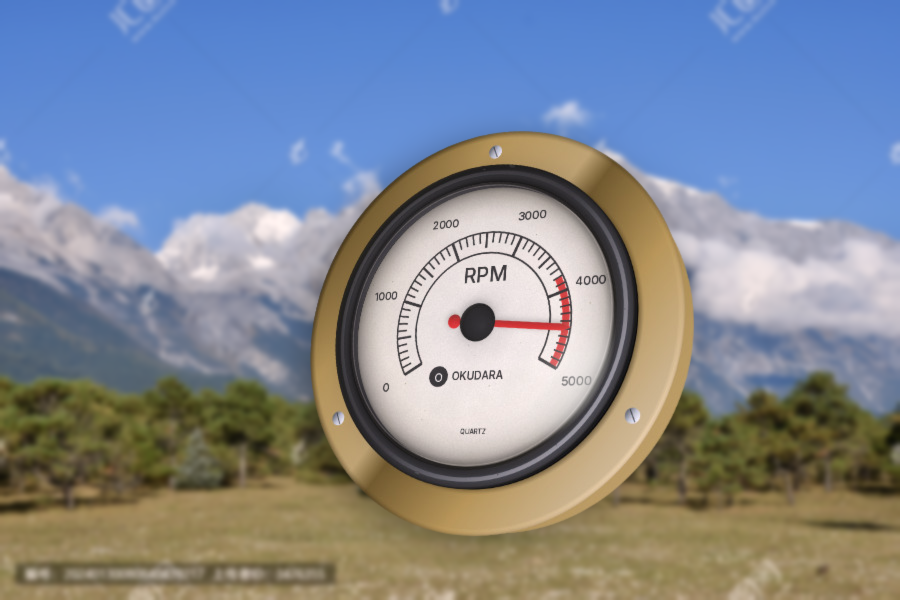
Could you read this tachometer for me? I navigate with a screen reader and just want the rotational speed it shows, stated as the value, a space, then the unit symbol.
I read 4500 rpm
